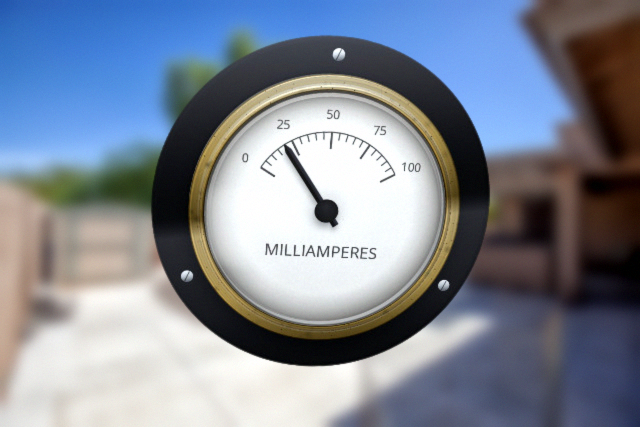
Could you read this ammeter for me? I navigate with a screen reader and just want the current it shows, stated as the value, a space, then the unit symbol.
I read 20 mA
